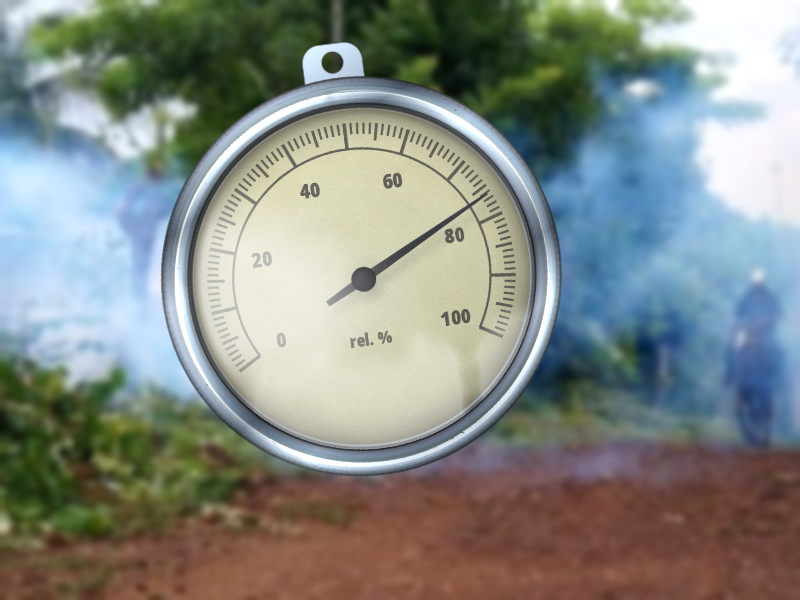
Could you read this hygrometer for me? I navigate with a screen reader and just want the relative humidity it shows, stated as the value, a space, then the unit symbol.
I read 76 %
